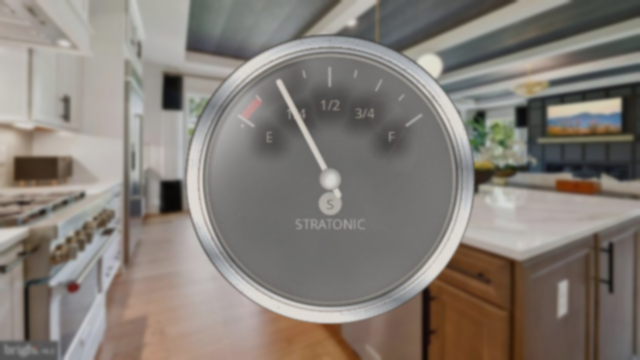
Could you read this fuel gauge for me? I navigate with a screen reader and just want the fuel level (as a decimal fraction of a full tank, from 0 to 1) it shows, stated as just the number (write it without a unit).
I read 0.25
